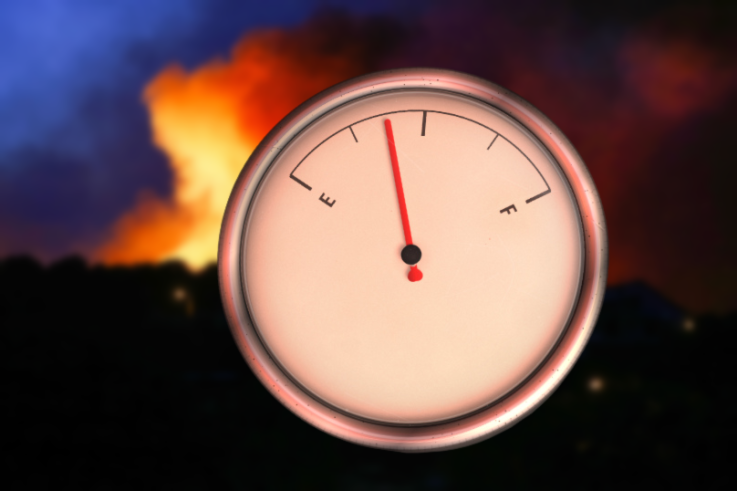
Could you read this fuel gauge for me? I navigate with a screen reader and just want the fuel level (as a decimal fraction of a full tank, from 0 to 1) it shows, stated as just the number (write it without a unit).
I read 0.375
